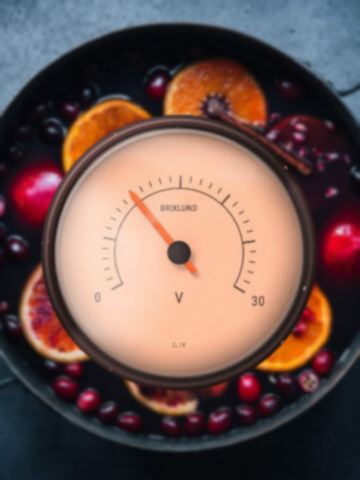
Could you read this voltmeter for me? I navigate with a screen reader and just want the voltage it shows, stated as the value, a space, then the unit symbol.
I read 10 V
